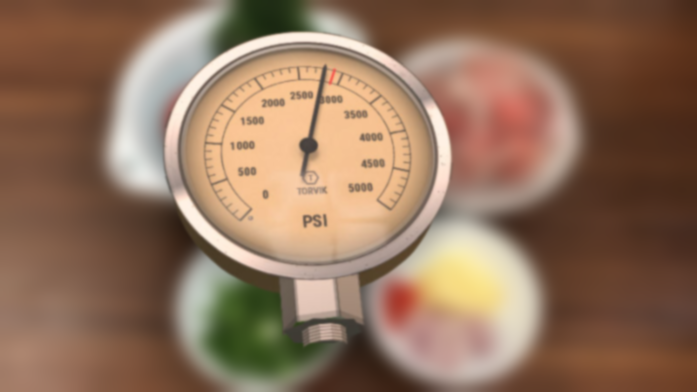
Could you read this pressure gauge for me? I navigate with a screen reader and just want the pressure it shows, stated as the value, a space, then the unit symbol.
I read 2800 psi
